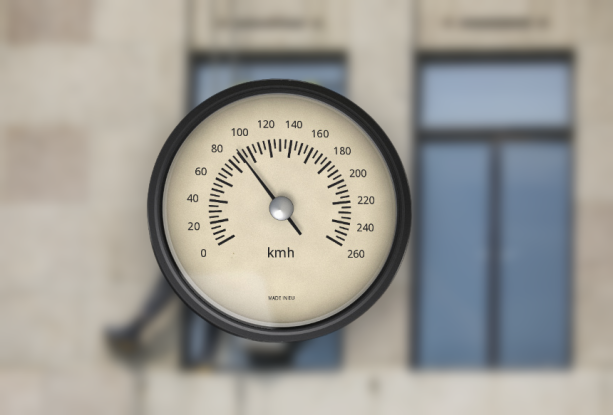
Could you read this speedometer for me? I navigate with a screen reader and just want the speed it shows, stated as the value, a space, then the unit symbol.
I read 90 km/h
